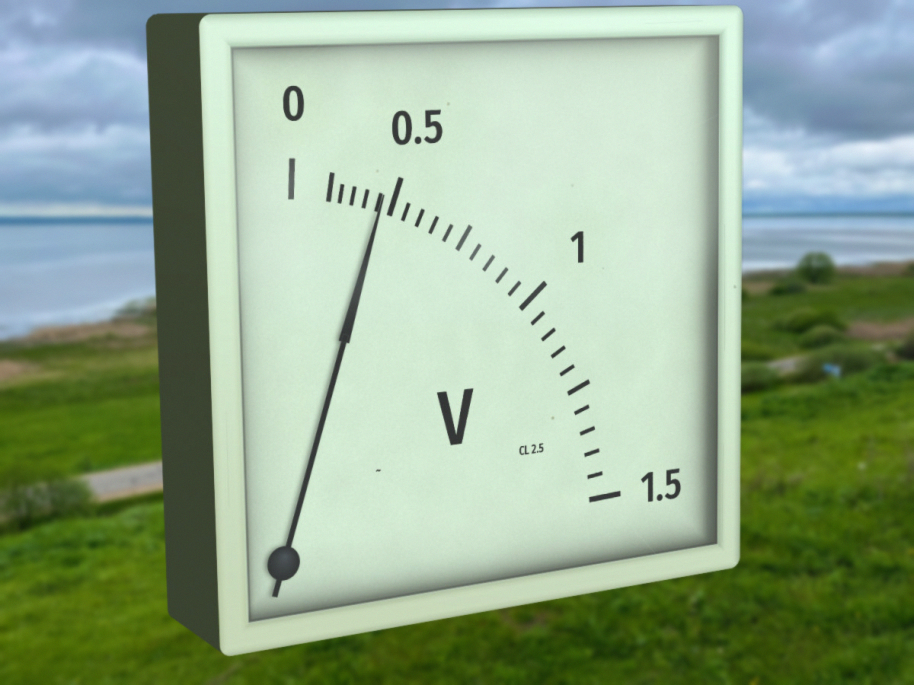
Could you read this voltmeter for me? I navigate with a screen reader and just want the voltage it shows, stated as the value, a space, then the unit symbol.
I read 0.45 V
